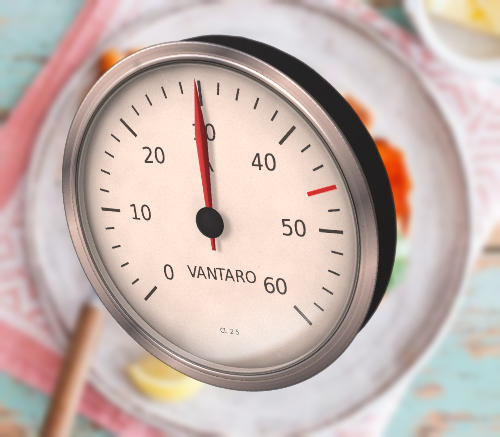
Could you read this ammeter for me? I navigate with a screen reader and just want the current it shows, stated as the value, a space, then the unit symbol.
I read 30 A
